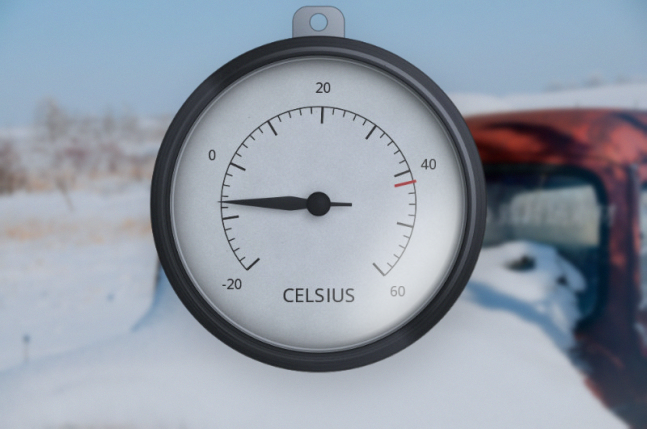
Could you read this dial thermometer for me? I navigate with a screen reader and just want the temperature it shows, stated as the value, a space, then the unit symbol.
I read -7 °C
